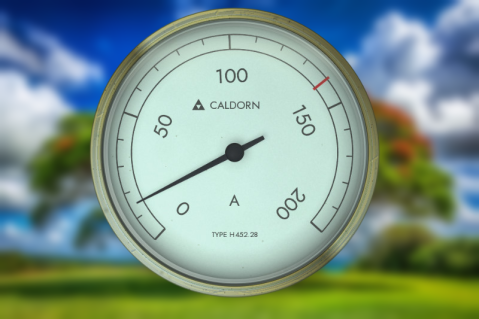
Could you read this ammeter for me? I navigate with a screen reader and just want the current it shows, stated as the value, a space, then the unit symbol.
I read 15 A
